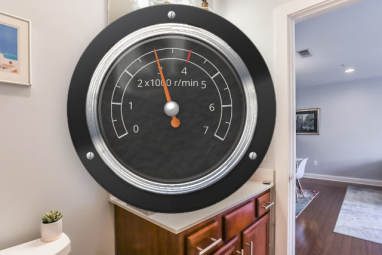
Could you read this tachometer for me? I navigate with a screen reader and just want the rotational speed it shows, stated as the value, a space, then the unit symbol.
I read 3000 rpm
